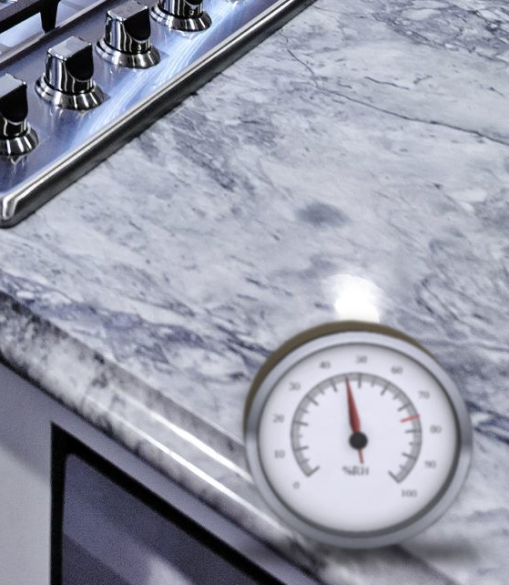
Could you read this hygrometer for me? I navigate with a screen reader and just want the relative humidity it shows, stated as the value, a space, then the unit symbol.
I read 45 %
